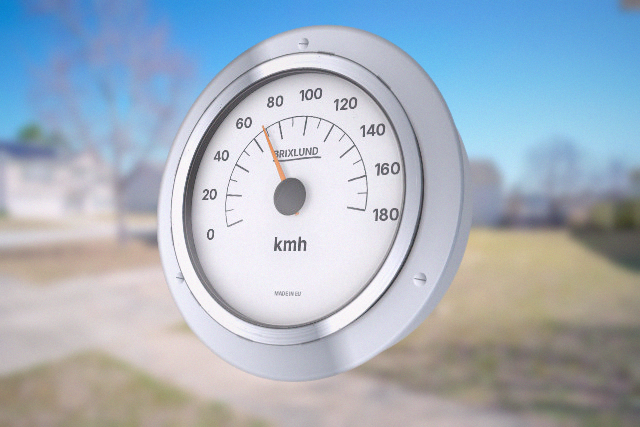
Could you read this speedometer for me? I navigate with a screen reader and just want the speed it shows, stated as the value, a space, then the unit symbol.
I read 70 km/h
